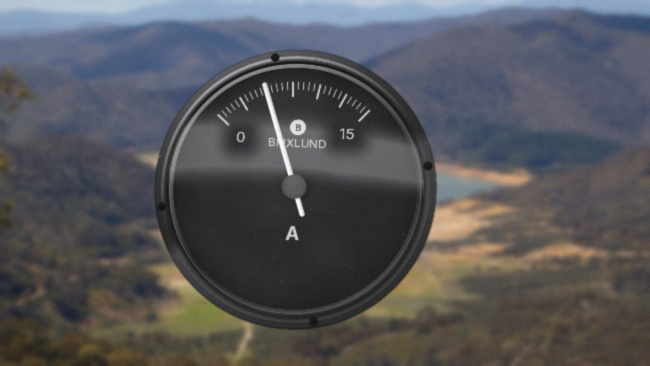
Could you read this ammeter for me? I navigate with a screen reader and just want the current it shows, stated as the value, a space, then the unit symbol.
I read 5 A
